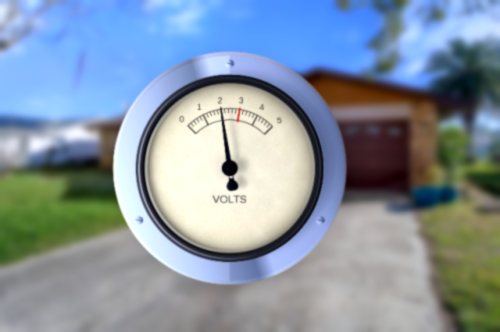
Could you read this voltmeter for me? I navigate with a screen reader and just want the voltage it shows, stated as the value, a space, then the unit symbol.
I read 2 V
